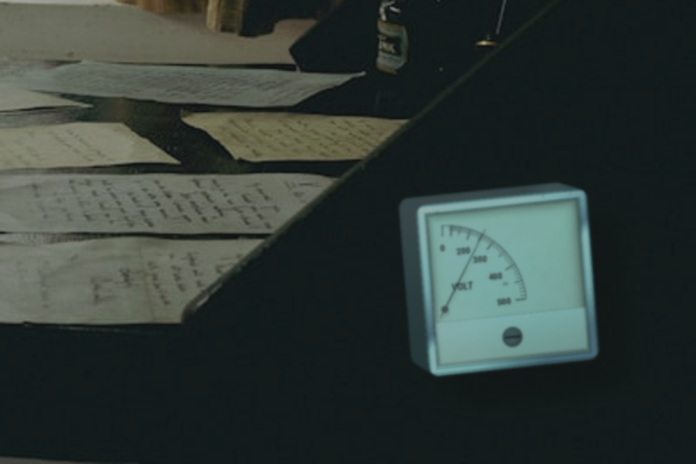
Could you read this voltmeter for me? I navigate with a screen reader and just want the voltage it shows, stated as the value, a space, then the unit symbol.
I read 250 V
